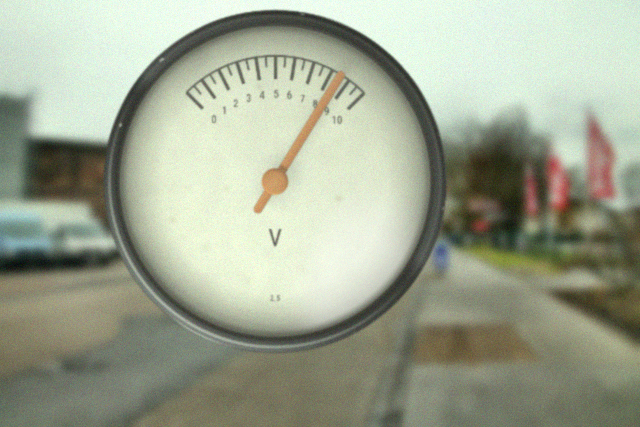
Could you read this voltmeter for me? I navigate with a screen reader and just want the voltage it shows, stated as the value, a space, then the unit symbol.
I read 8.5 V
